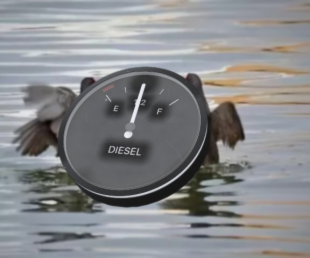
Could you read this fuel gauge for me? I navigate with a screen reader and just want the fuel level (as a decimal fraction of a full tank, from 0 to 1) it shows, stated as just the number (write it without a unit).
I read 0.5
